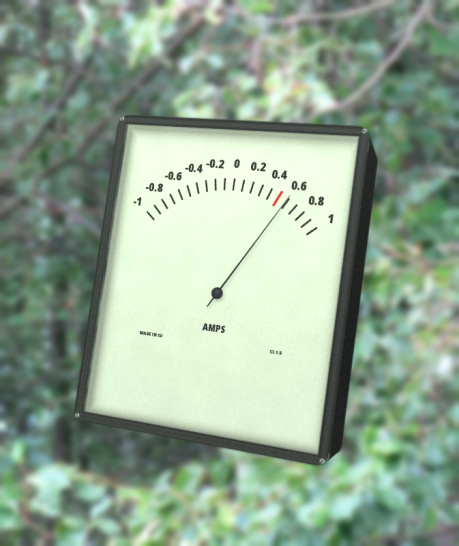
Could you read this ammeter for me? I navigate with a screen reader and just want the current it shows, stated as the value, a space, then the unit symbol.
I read 0.6 A
